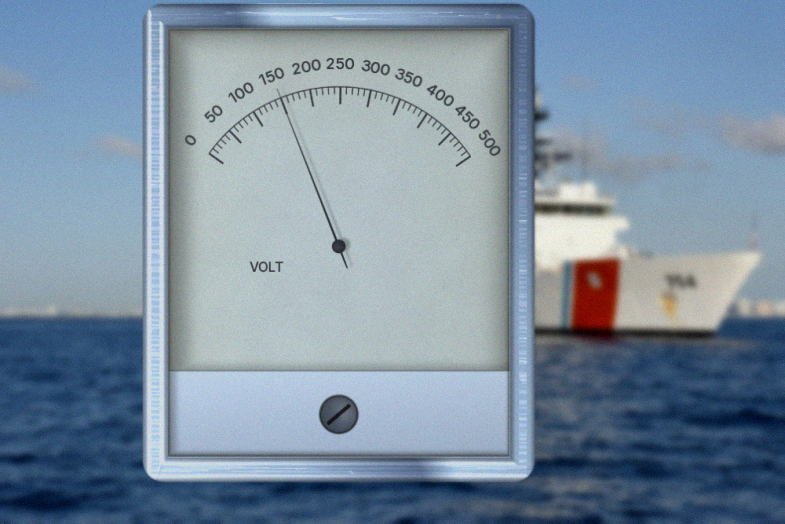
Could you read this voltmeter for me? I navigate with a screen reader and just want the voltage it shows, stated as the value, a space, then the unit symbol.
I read 150 V
